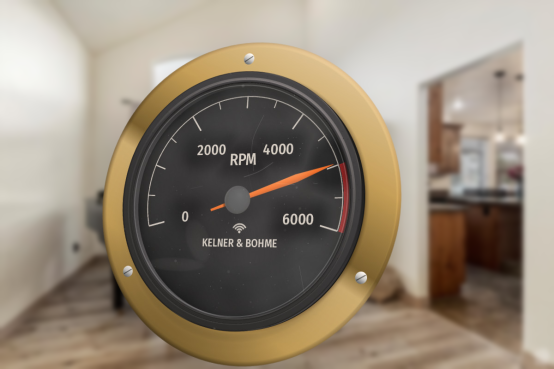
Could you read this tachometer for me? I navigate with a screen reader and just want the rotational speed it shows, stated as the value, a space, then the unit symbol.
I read 5000 rpm
